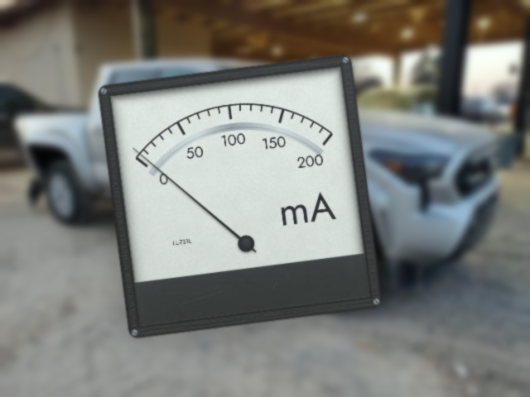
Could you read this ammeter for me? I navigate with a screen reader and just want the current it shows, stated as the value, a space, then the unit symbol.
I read 5 mA
